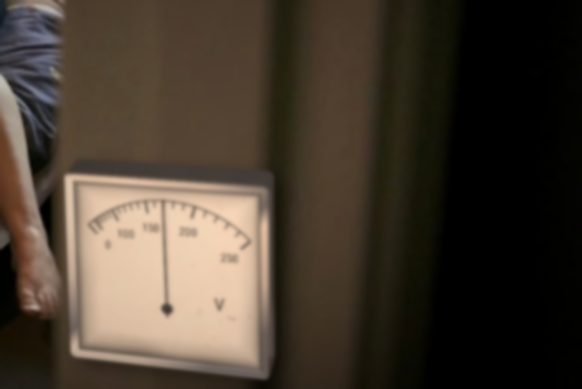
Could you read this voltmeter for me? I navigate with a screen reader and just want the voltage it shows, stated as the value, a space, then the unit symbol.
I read 170 V
